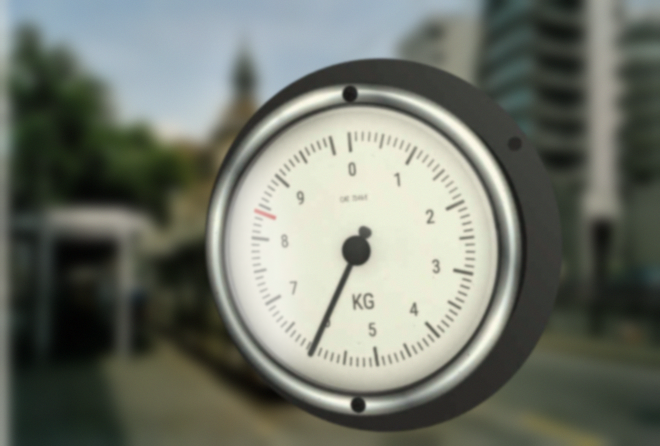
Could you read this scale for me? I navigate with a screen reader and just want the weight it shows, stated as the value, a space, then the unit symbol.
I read 6 kg
